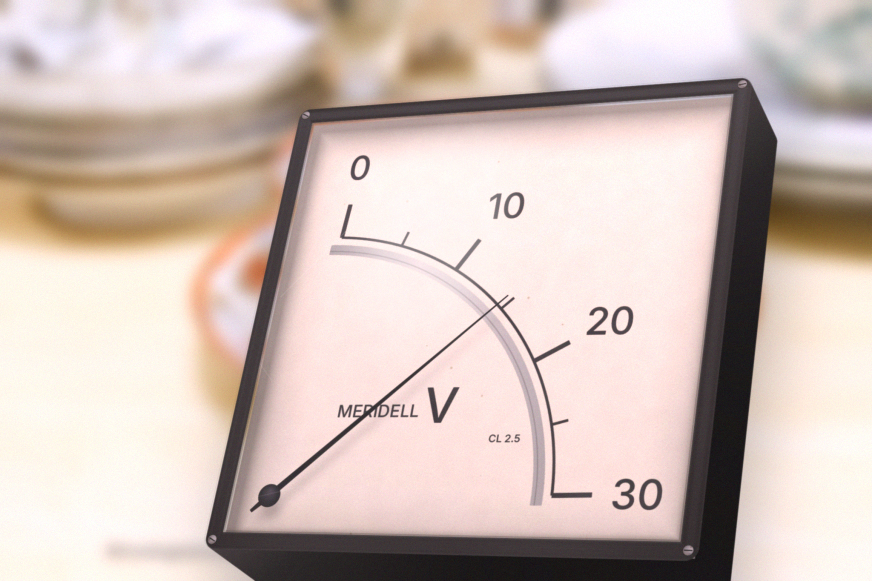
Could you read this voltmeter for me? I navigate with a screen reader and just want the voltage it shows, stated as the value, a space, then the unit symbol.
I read 15 V
